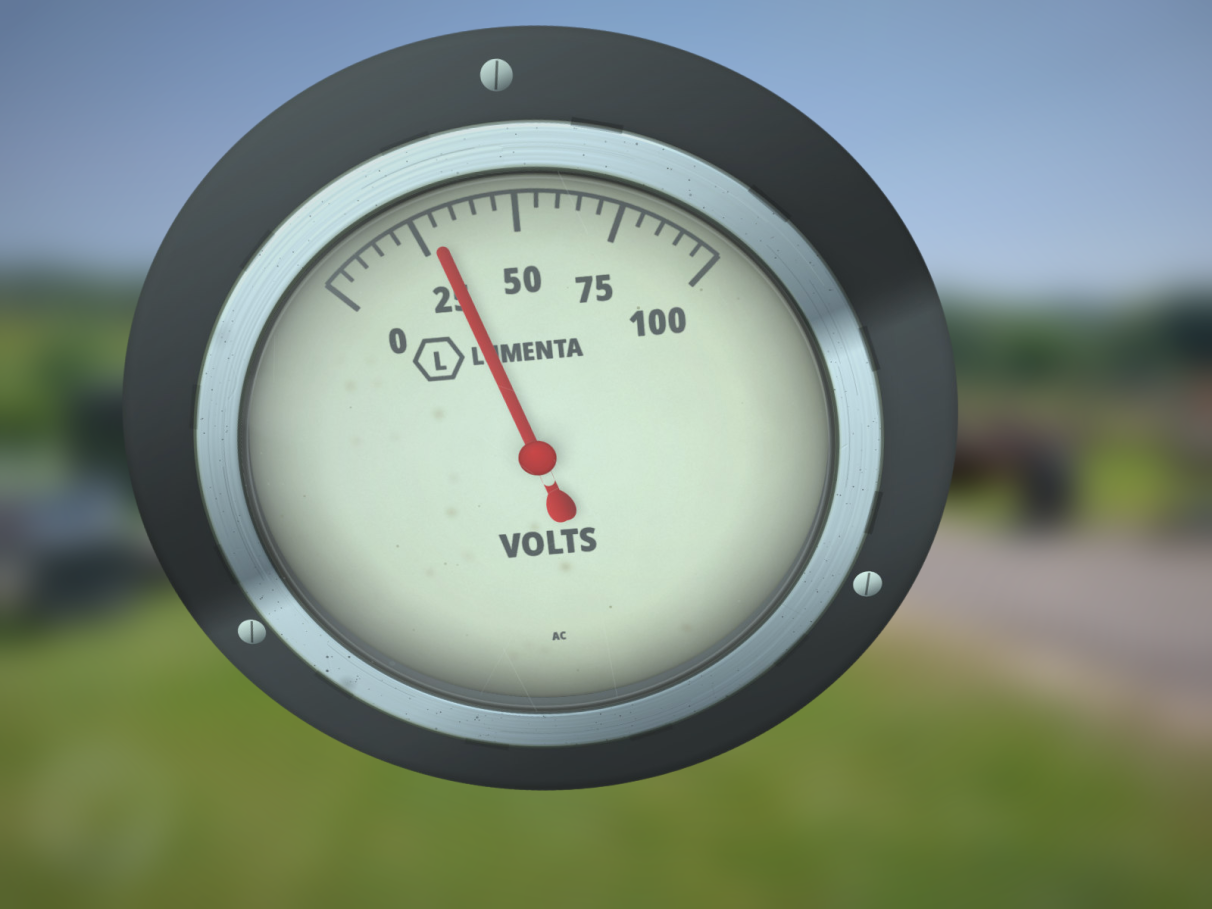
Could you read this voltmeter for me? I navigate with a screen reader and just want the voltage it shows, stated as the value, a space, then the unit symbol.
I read 30 V
